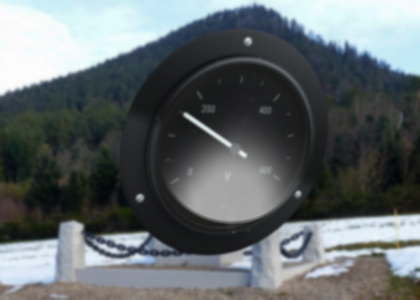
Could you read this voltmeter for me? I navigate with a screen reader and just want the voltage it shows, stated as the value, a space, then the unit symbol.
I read 150 V
